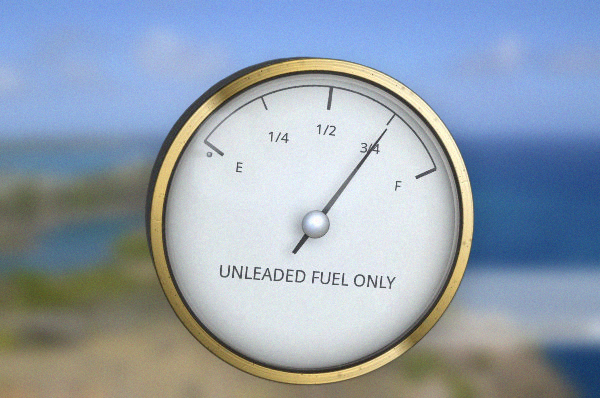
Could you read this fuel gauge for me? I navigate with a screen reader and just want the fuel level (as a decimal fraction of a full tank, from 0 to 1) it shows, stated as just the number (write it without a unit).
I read 0.75
